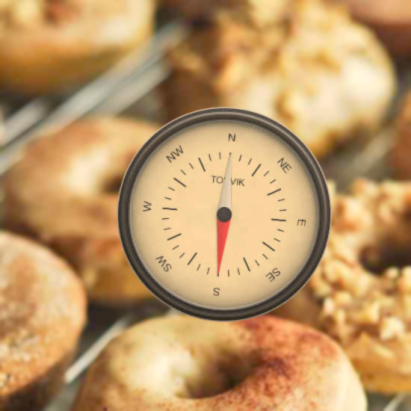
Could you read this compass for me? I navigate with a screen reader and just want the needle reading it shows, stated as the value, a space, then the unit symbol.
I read 180 °
